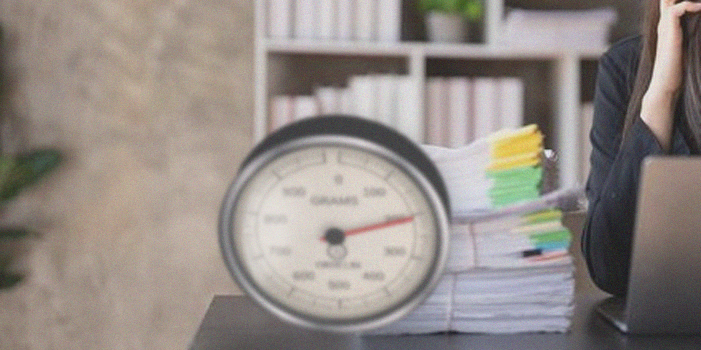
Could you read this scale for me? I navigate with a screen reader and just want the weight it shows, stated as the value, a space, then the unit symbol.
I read 200 g
